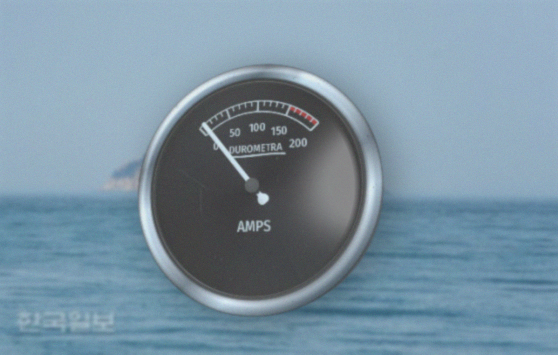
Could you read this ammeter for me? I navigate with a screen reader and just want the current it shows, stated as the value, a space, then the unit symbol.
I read 10 A
